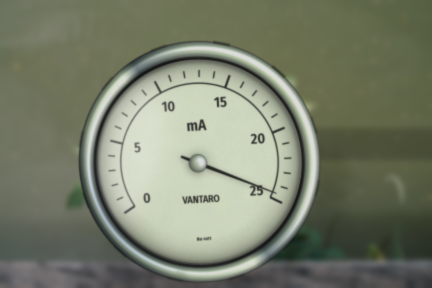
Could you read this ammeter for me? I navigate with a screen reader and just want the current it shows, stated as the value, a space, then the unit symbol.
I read 24.5 mA
